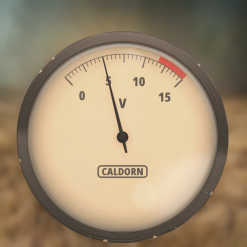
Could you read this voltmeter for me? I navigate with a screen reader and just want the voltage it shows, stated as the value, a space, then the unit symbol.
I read 5 V
